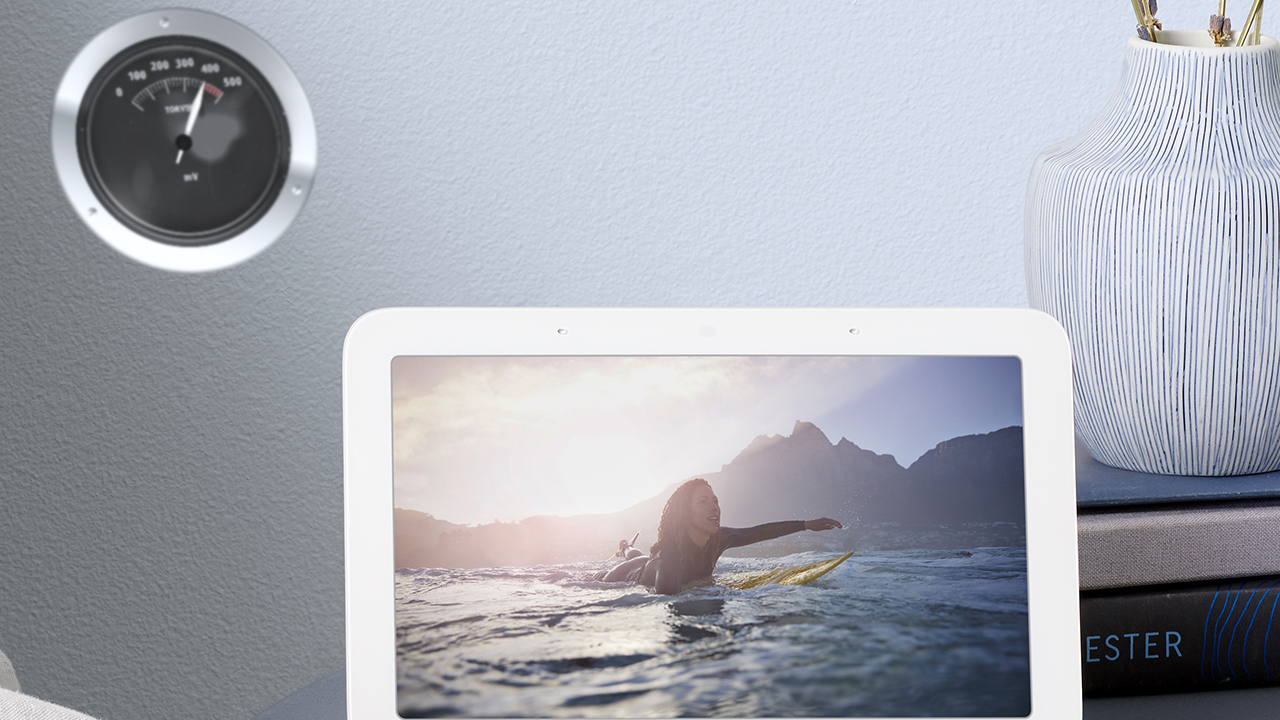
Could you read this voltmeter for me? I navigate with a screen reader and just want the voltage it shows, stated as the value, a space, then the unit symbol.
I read 400 mV
